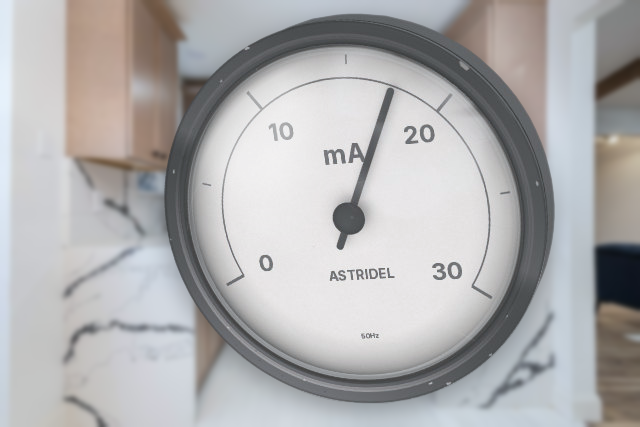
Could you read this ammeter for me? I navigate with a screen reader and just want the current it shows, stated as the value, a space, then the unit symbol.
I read 17.5 mA
